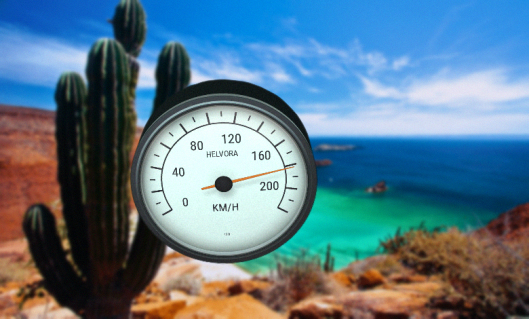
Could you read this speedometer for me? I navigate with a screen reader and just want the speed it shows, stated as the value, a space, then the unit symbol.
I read 180 km/h
